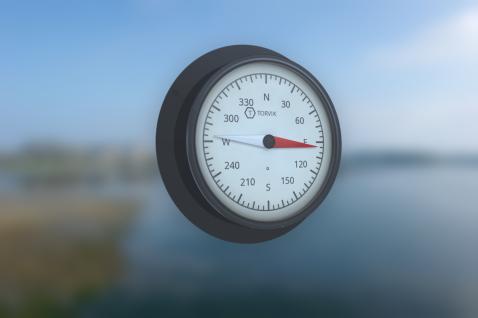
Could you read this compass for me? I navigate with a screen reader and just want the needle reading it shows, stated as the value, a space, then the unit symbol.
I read 95 °
